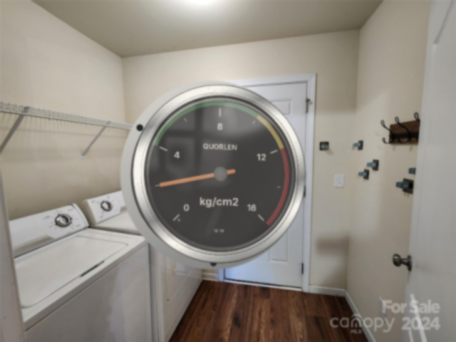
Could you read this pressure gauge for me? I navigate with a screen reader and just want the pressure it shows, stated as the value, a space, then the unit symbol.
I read 2 kg/cm²
